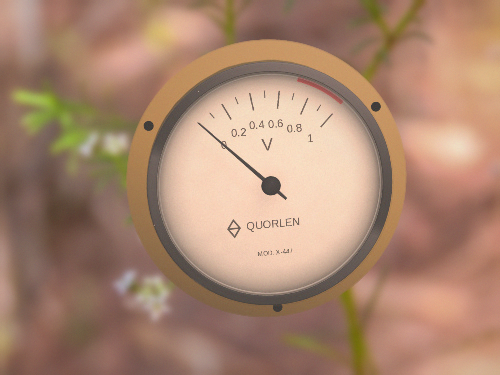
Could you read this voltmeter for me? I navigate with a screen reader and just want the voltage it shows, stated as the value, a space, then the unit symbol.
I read 0 V
